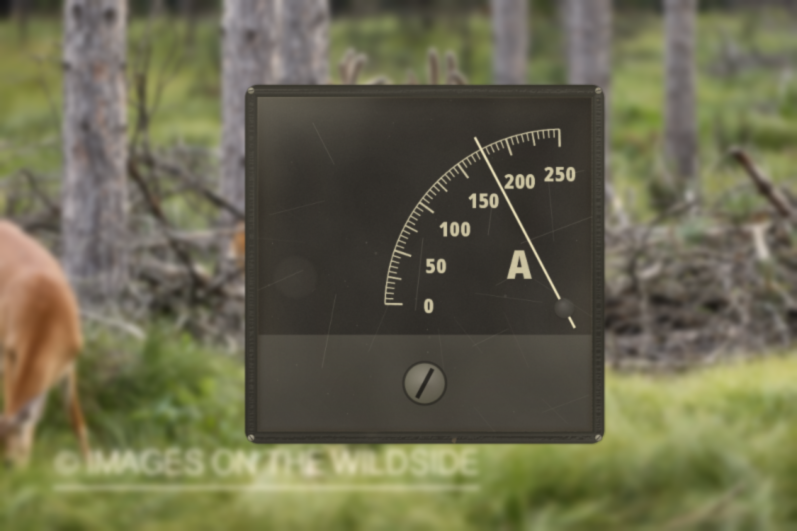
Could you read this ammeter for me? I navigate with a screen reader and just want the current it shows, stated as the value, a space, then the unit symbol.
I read 175 A
